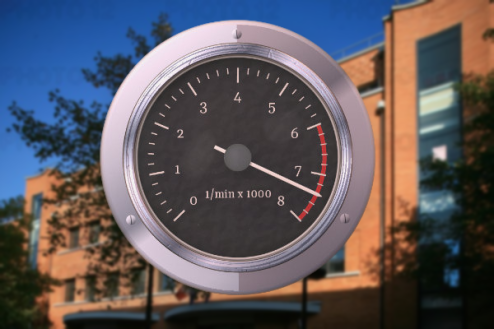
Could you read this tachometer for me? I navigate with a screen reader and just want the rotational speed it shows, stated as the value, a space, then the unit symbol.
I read 7400 rpm
